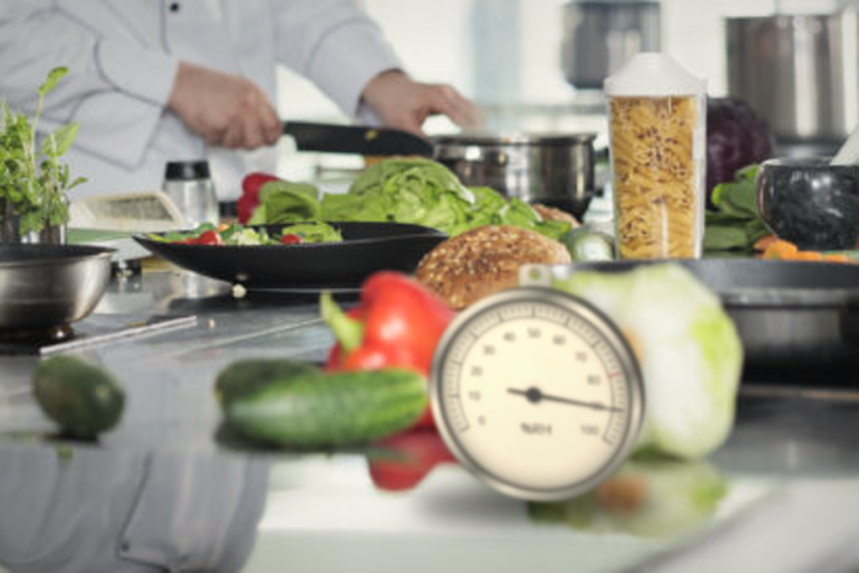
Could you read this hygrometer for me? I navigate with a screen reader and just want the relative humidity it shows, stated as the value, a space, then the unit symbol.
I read 90 %
